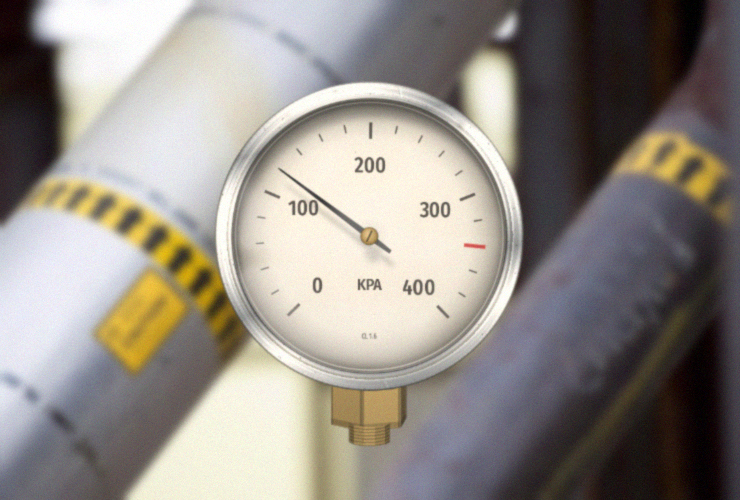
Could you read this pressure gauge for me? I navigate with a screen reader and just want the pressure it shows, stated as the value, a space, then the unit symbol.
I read 120 kPa
